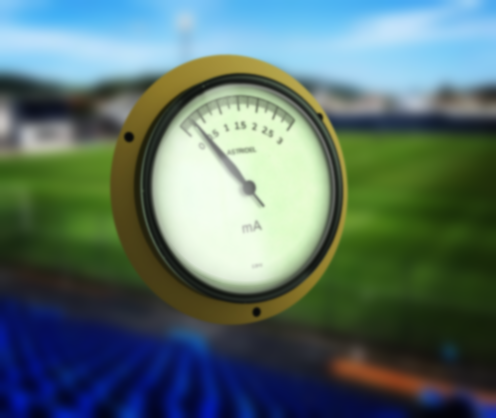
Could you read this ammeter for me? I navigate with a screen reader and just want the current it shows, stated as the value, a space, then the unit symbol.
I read 0.25 mA
